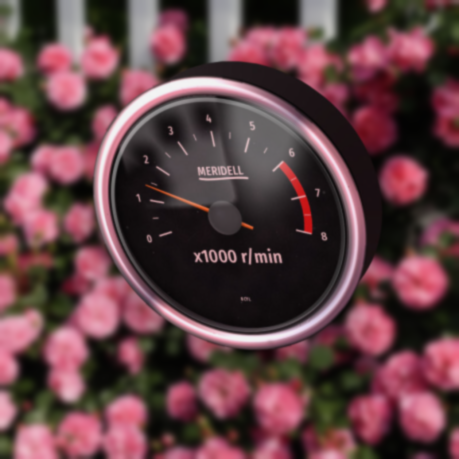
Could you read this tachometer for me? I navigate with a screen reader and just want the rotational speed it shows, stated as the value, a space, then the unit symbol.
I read 1500 rpm
